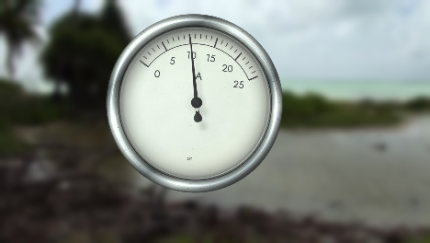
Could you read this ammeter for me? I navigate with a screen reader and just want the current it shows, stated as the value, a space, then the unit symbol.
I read 10 A
